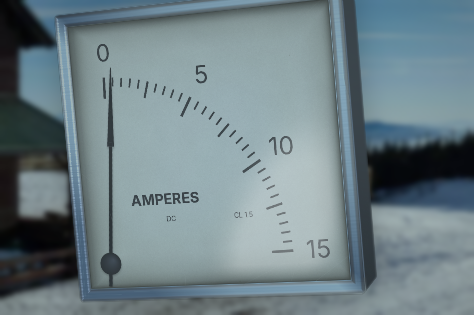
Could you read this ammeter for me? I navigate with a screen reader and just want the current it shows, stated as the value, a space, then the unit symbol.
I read 0.5 A
